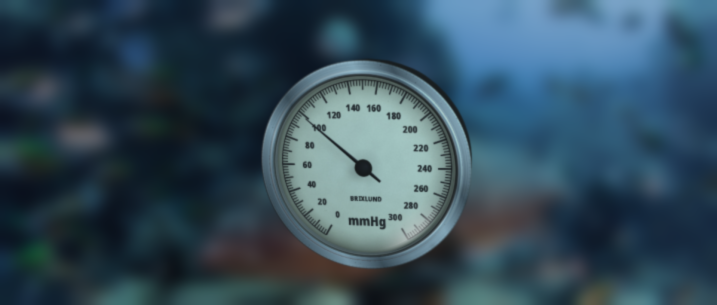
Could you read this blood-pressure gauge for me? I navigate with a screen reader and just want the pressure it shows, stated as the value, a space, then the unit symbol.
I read 100 mmHg
